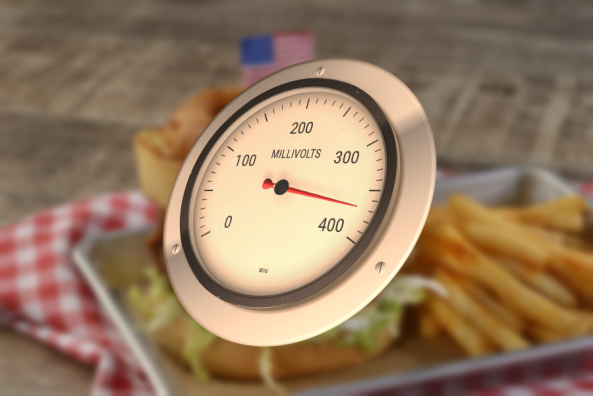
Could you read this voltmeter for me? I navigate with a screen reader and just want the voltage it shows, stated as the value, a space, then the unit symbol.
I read 370 mV
